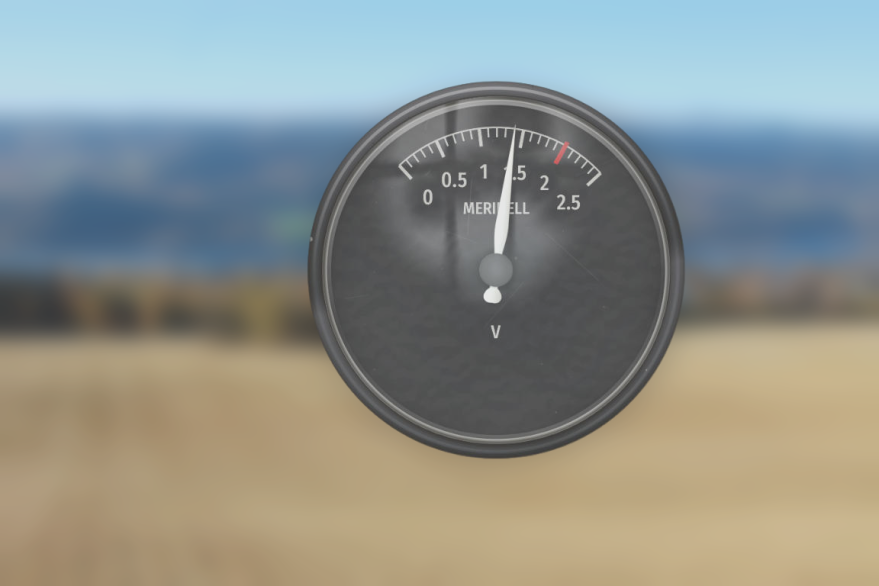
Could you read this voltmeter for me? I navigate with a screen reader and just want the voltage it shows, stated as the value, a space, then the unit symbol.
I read 1.4 V
